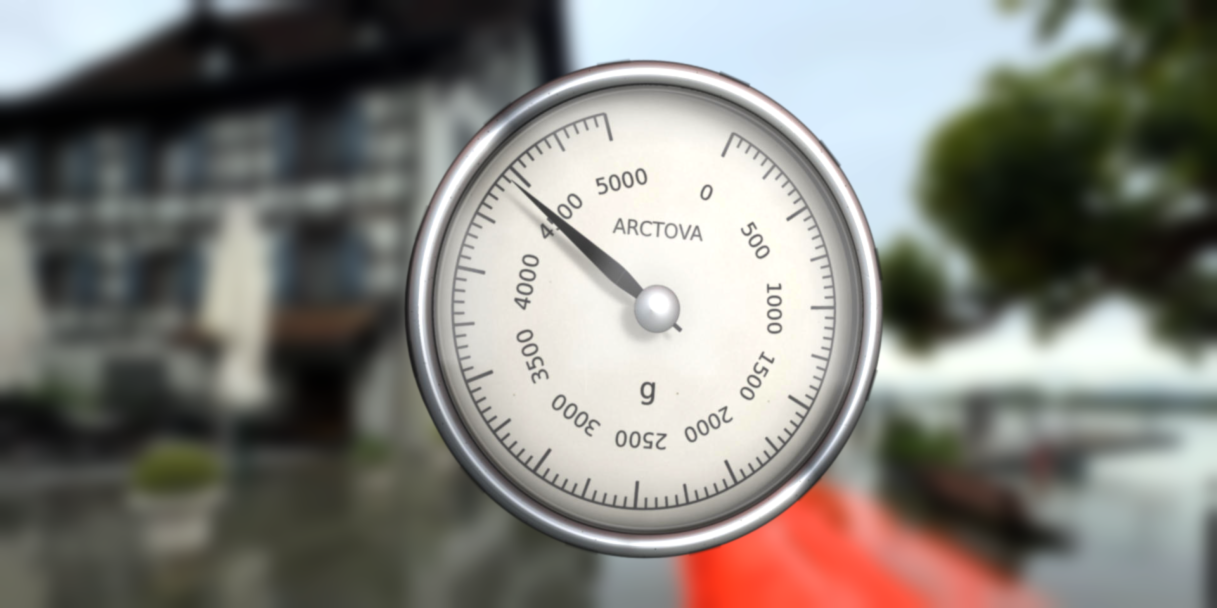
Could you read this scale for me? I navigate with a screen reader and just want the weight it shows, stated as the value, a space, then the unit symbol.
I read 4450 g
